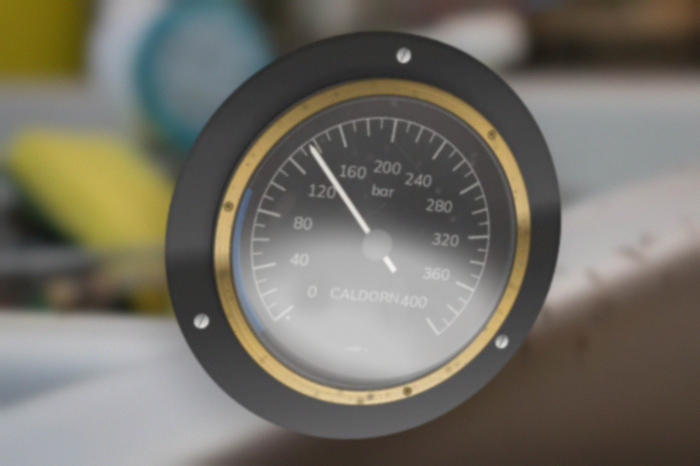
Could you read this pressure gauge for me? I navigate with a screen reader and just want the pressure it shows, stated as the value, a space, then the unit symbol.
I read 135 bar
